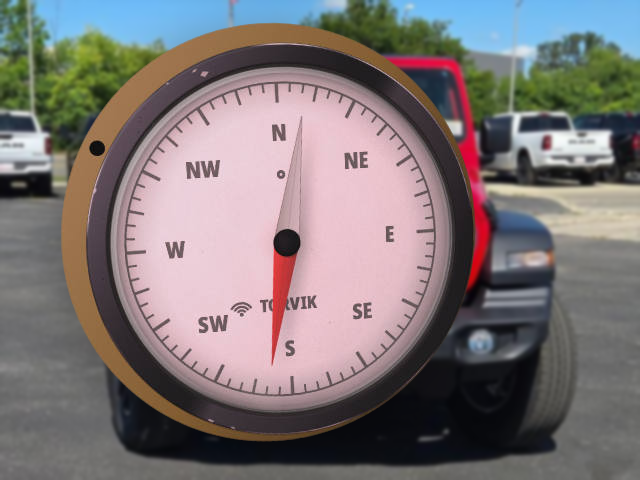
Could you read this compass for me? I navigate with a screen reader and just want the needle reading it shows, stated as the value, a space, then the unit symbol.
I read 190 °
